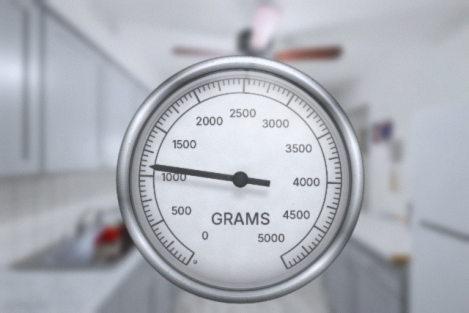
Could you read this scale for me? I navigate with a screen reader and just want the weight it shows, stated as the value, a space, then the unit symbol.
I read 1100 g
